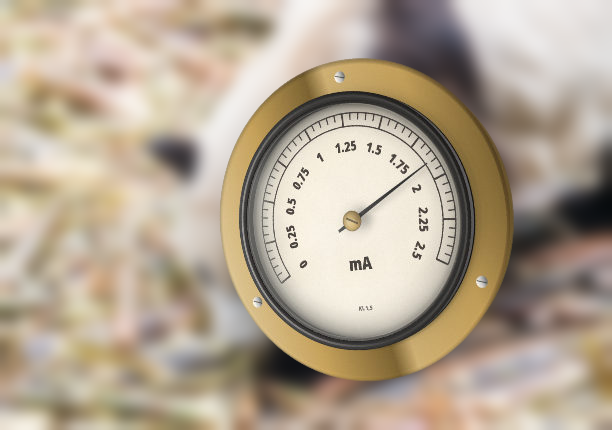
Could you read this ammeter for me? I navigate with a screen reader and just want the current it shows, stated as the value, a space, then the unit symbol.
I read 1.9 mA
